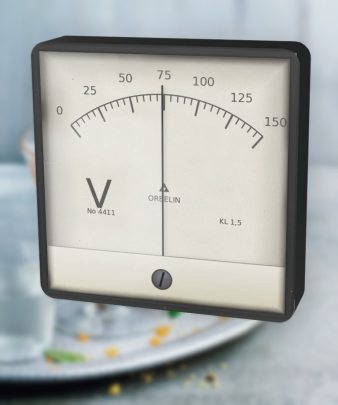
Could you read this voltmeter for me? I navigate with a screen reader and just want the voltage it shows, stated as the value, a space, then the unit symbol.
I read 75 V
